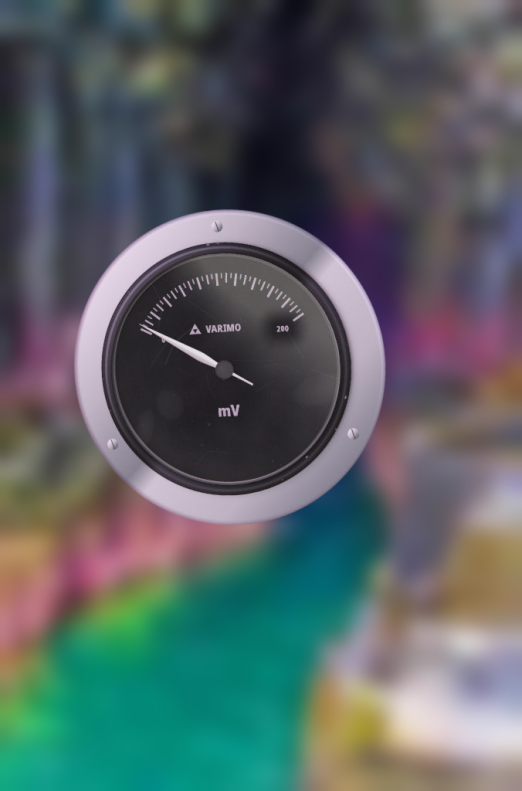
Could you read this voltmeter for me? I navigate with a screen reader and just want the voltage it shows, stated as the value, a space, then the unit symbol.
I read 5 mV
